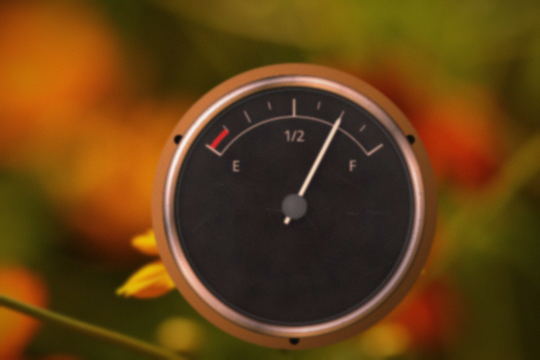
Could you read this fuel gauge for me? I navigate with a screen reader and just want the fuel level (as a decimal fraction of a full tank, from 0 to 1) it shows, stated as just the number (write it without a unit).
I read 0.75
